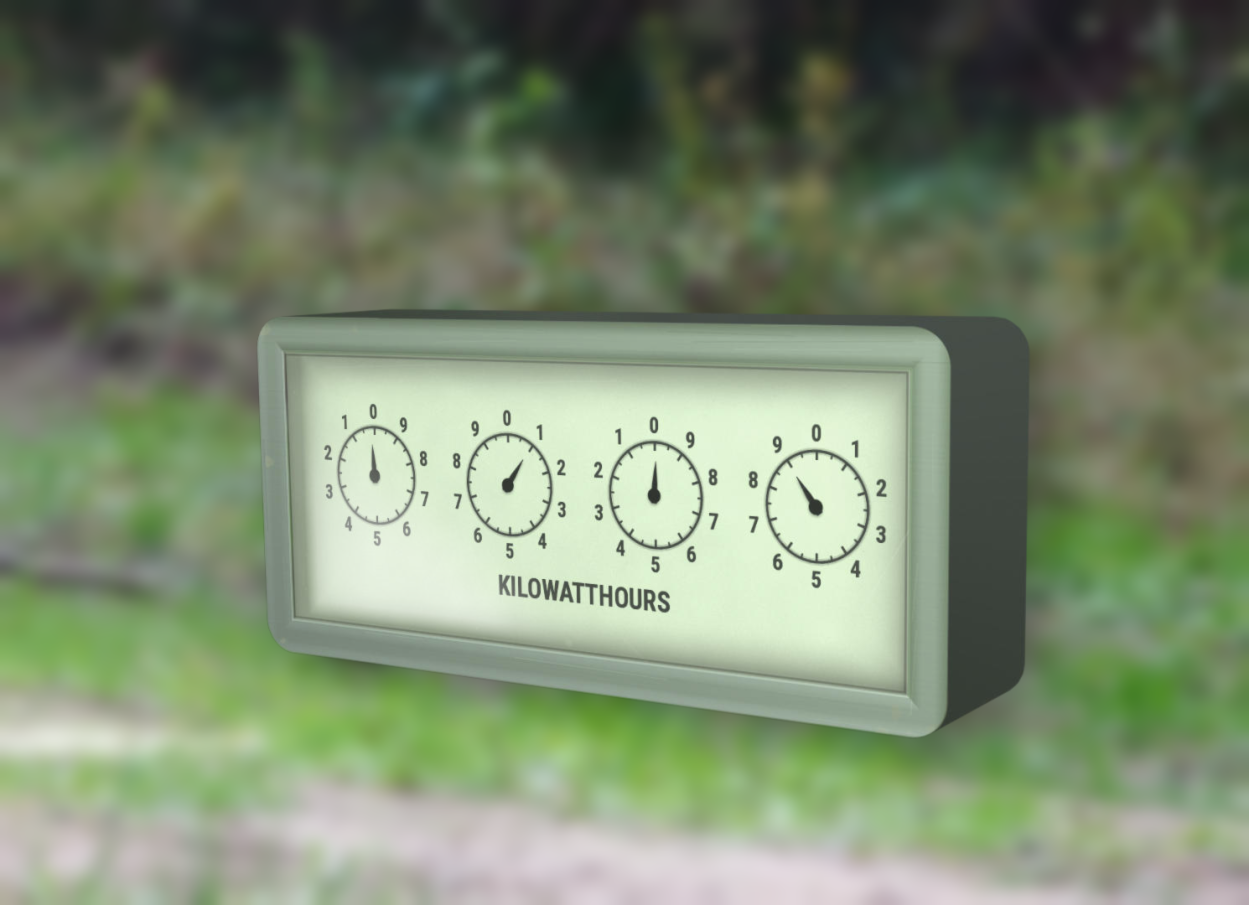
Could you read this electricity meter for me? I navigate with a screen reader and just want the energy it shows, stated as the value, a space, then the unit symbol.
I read 99 kWh
